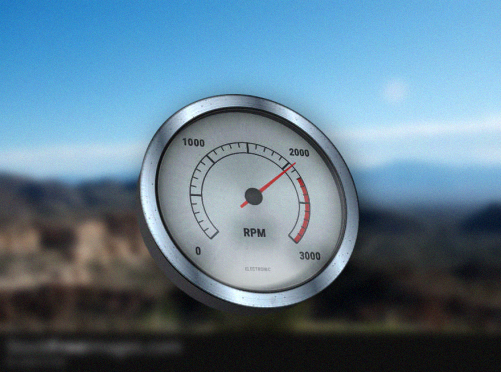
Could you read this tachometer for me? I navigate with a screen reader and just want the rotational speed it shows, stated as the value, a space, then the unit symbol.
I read 2050 rpm
